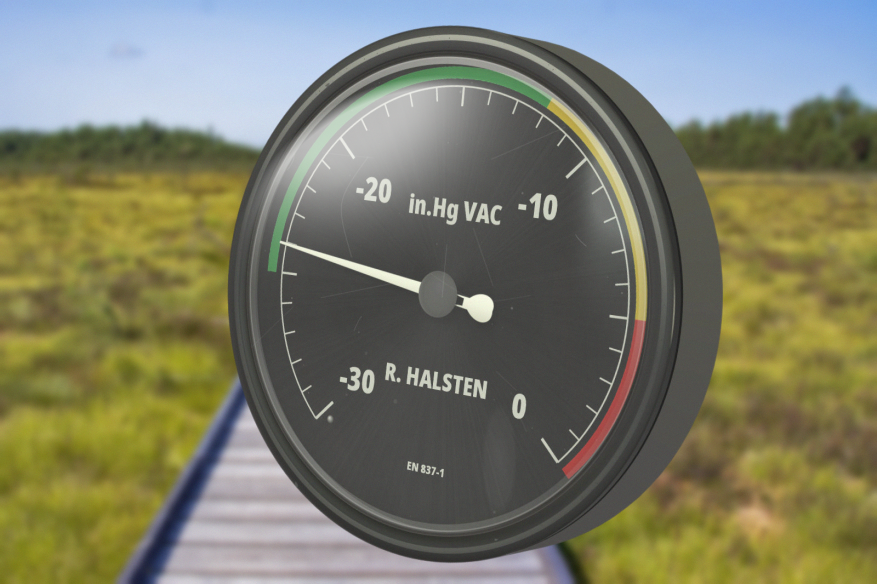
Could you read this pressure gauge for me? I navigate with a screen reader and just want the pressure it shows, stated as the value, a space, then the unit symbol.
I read -24 inHg
